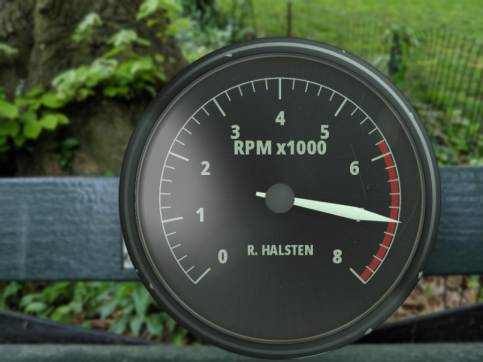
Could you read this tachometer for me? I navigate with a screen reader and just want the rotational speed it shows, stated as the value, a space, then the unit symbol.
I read 7000 rpm
